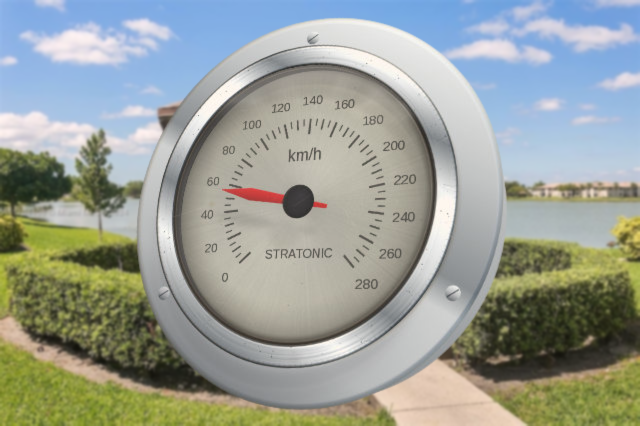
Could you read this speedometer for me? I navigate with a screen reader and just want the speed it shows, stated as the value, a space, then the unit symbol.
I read 55 km/h
